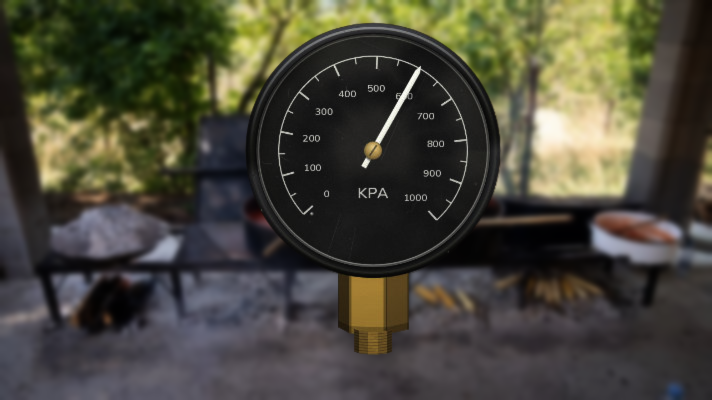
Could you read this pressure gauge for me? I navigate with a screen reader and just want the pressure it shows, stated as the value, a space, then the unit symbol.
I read 600 kPa
